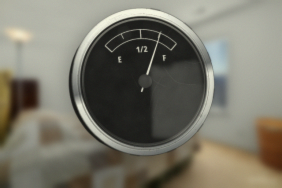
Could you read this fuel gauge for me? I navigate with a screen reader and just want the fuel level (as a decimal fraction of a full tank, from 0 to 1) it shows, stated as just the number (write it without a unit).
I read 0.75
